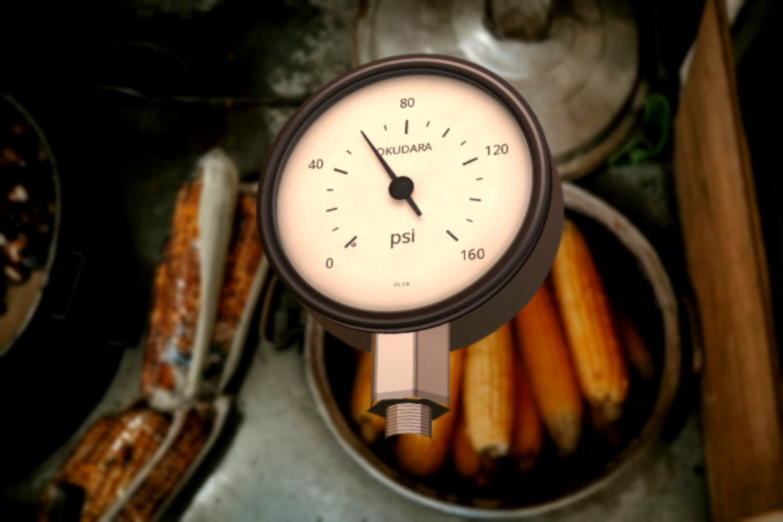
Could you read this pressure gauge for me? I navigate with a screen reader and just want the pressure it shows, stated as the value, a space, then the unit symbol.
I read 60 psi
